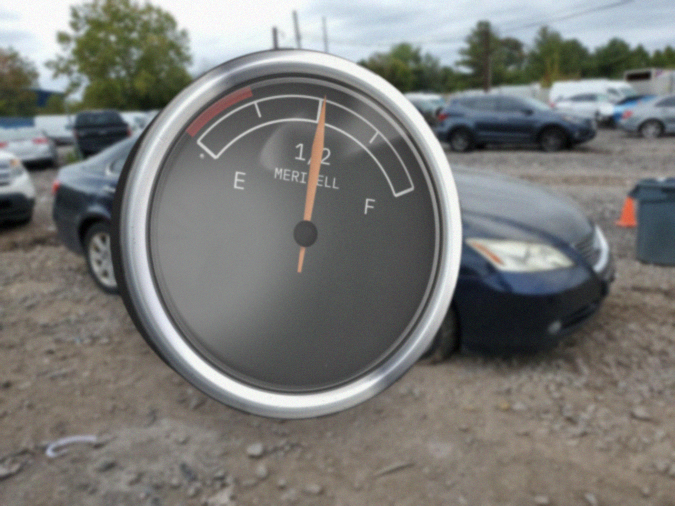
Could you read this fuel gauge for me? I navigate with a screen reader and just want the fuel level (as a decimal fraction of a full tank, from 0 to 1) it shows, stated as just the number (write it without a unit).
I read 0.5
